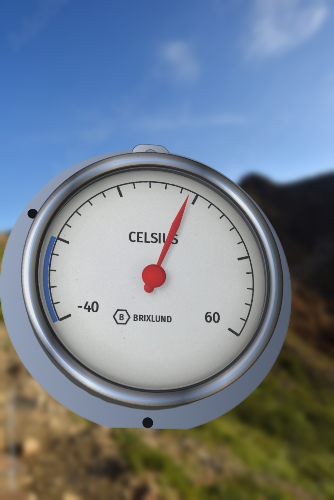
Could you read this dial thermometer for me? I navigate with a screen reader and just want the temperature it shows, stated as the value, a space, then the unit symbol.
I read 18 °C
